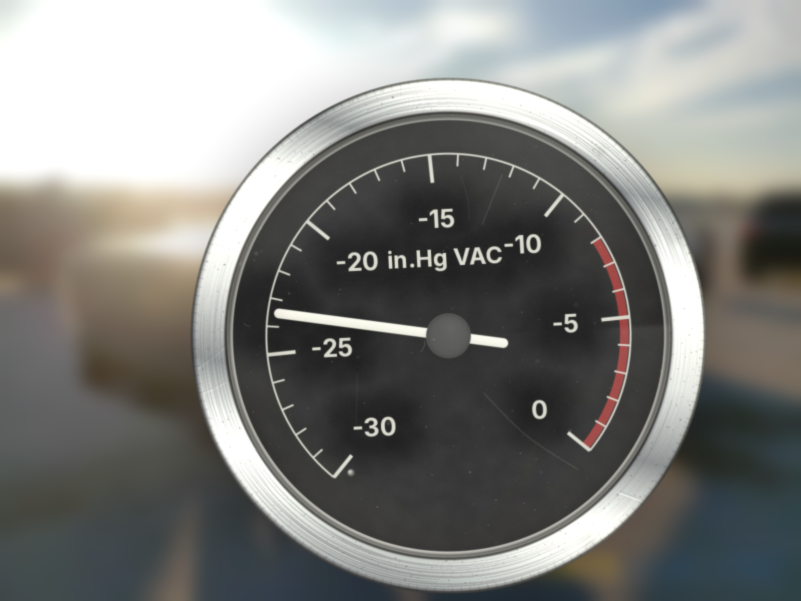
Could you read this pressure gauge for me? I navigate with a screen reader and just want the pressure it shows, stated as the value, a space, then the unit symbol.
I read -23.5 inHg
